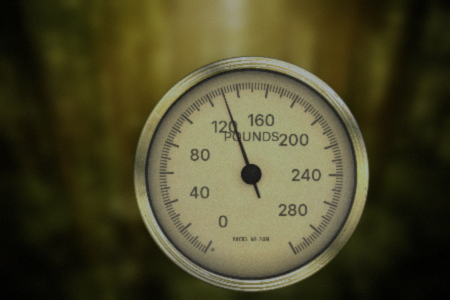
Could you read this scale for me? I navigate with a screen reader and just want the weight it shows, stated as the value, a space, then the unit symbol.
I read 130 lb
